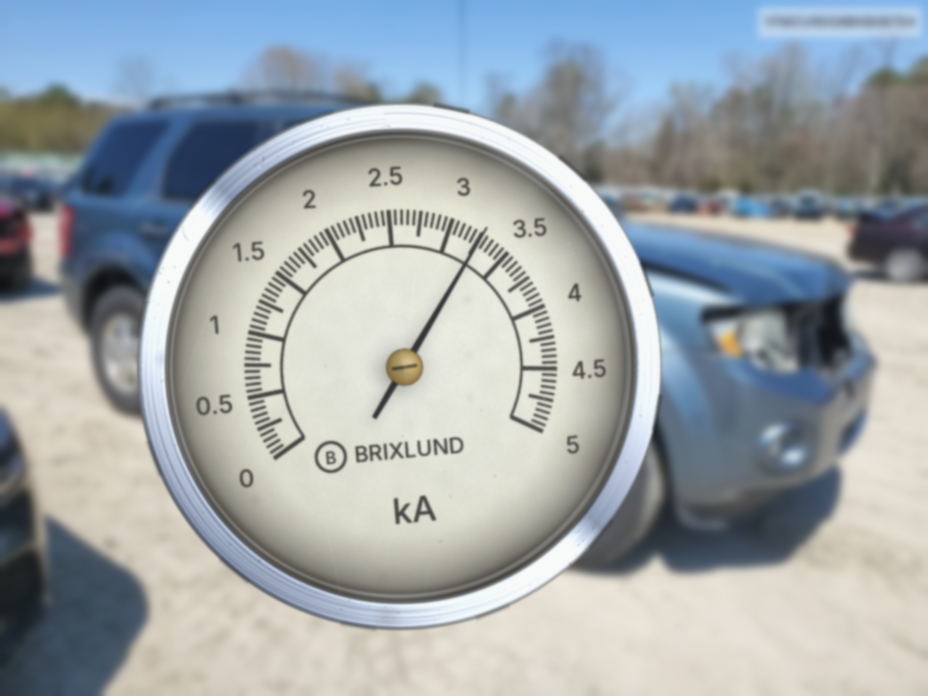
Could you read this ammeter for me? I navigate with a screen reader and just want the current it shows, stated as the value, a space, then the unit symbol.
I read 3.25 kA
